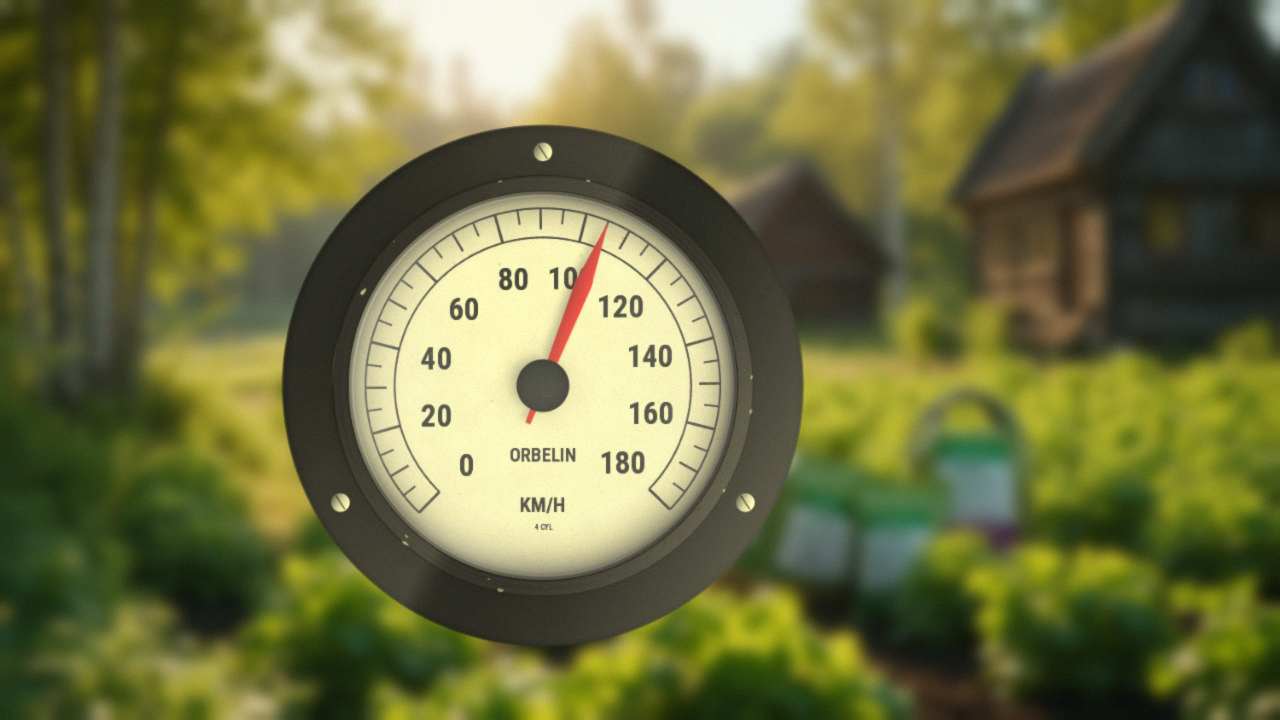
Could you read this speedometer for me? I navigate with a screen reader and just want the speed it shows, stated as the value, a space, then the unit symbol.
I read 105 km/h
